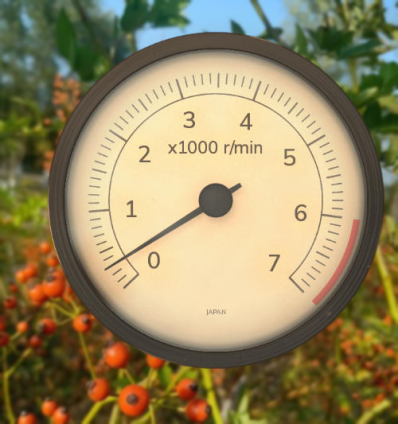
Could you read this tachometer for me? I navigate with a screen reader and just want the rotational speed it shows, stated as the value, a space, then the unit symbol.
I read 300 rpm
